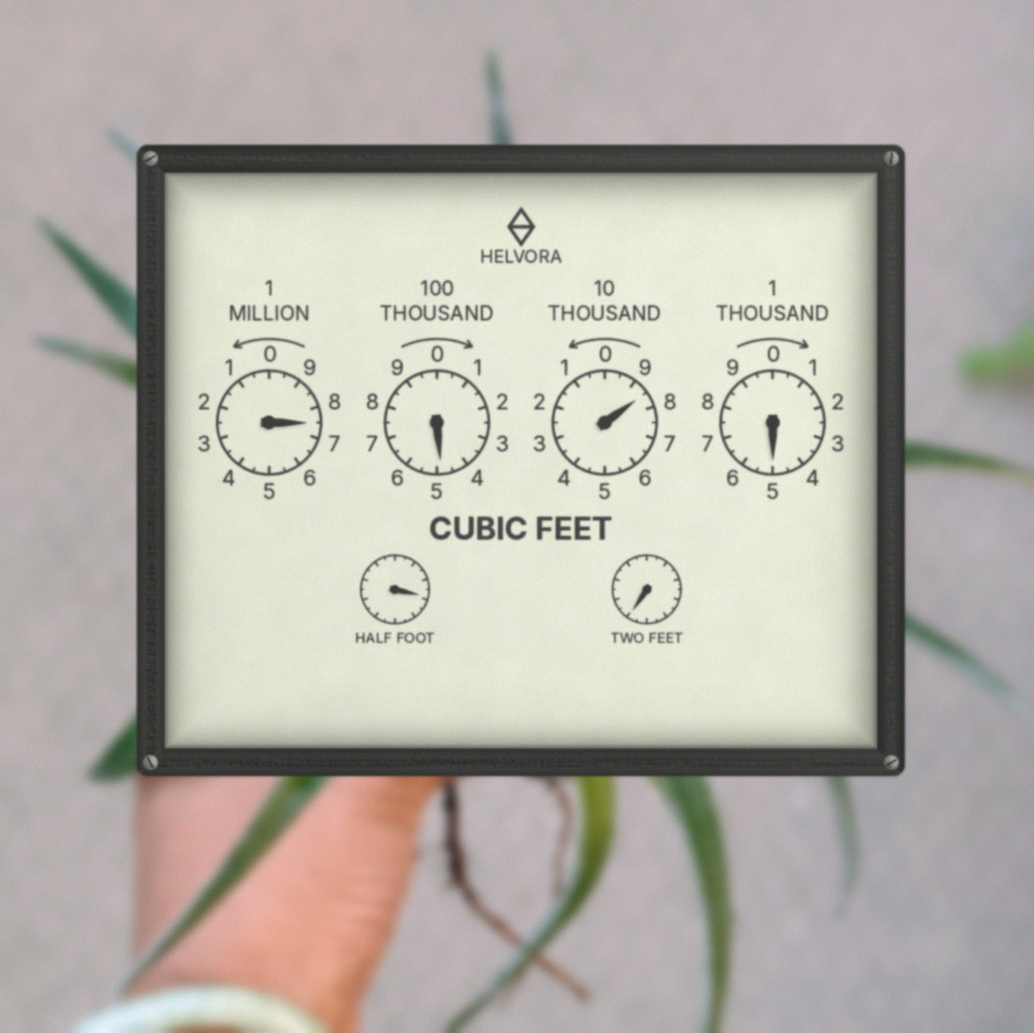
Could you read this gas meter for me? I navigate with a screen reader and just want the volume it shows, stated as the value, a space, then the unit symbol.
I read 748500 ft³
